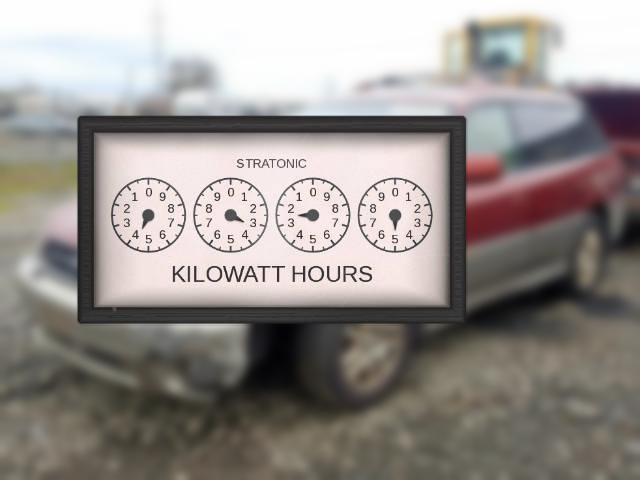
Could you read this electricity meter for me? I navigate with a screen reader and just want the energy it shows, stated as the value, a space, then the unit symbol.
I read 4325 kWh
